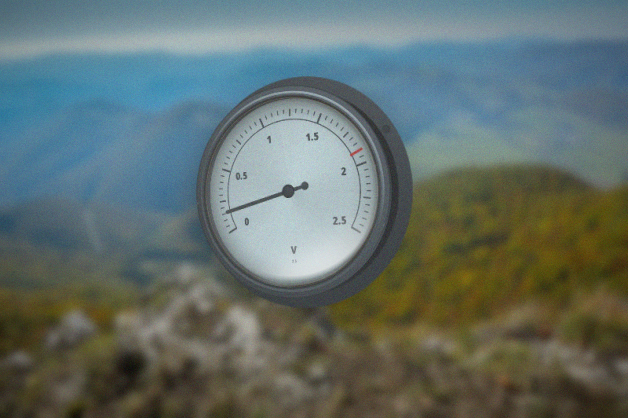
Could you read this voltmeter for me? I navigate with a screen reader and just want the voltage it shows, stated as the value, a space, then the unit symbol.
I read 0.15 V
